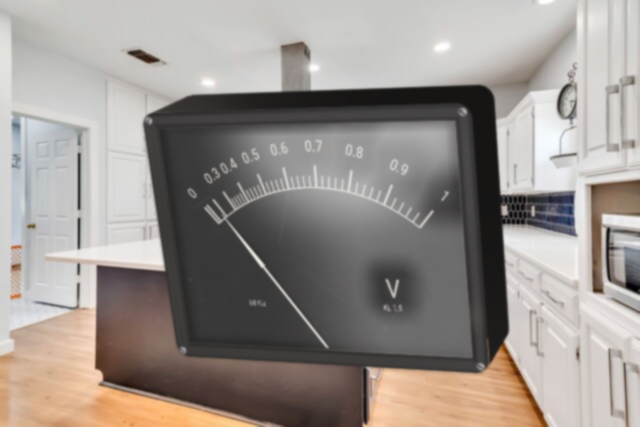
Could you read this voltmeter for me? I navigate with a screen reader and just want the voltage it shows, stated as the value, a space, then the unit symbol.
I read 0.2 V
